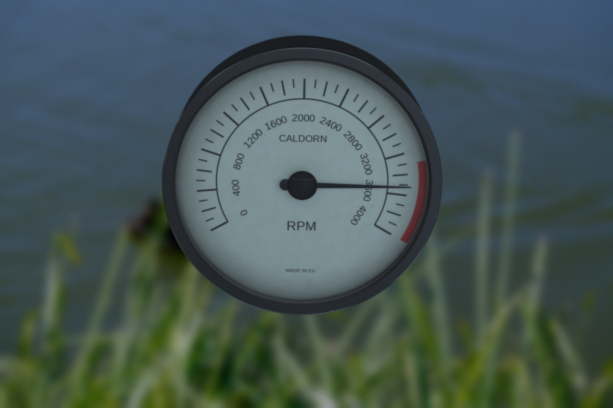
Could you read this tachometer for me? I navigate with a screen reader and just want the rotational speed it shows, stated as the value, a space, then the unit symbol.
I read 3500 rpm
